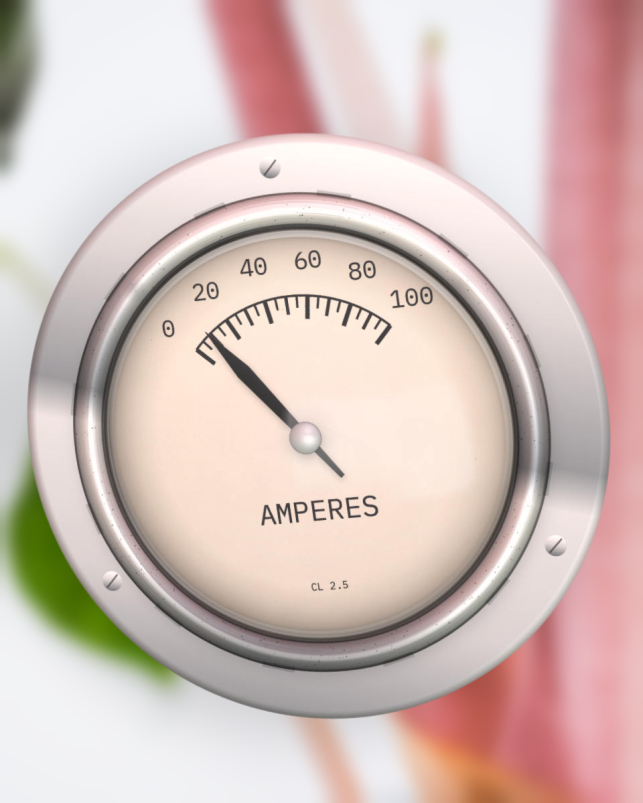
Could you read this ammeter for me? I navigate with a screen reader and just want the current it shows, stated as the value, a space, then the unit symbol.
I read 10 A
